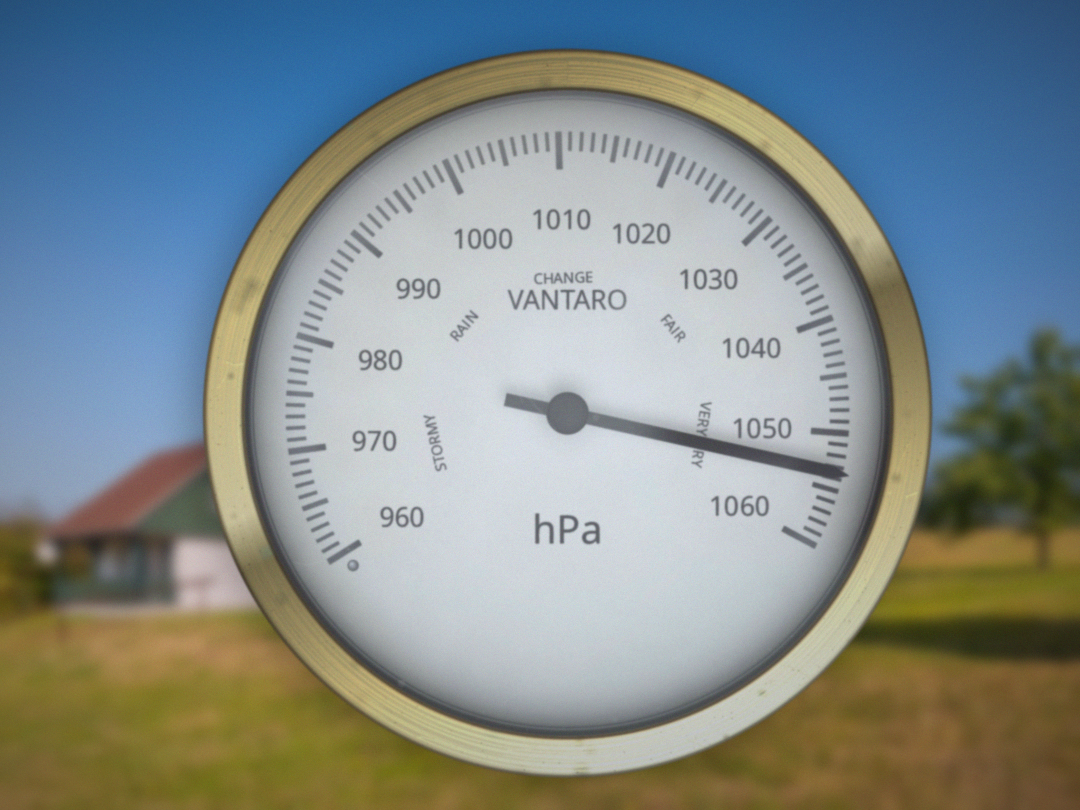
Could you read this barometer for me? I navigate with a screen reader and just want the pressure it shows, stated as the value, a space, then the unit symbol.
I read 1053.5 hPa
